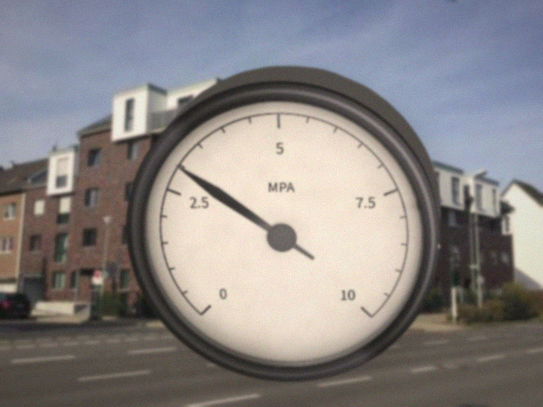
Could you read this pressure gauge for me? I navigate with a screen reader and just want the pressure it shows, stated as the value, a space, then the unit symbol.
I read 3 MPa
